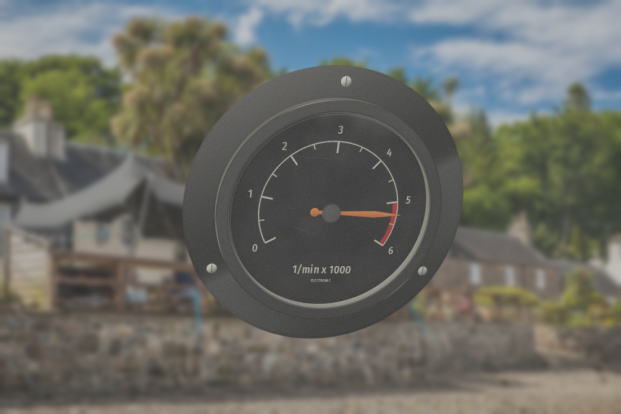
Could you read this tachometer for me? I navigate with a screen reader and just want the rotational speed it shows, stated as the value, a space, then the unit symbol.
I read 5250 rpm
